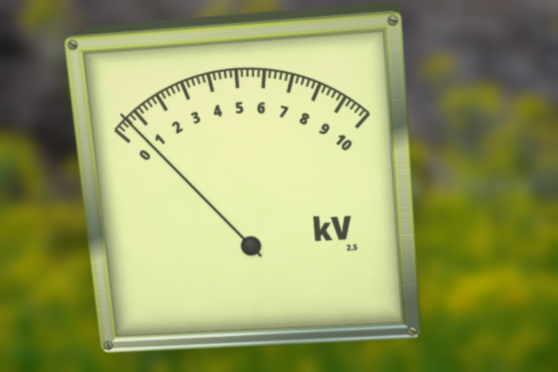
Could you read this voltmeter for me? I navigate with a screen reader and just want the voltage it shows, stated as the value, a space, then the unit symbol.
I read 0.6 kV
